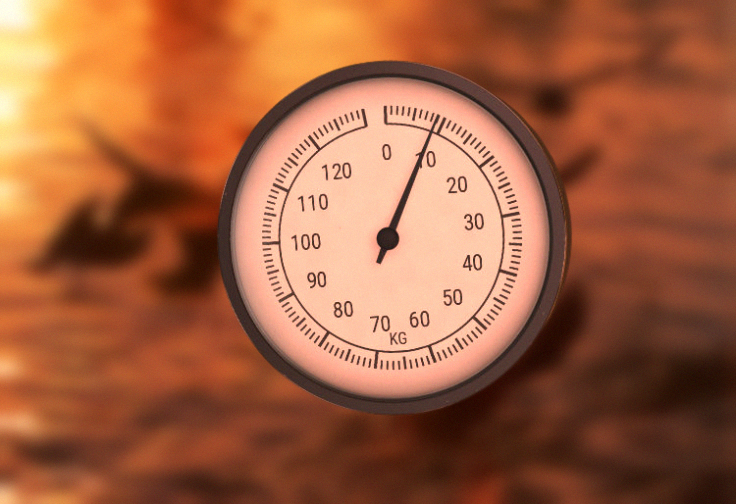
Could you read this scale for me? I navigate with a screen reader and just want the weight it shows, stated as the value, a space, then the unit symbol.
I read 9 kg
